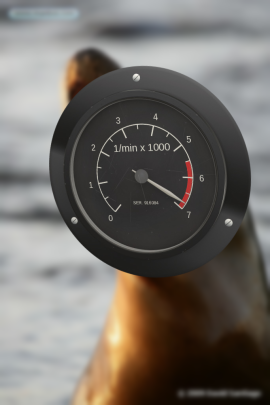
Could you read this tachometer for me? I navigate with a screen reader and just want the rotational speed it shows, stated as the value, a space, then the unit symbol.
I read 6750 rpm
